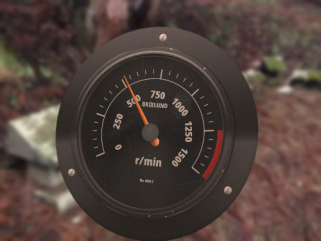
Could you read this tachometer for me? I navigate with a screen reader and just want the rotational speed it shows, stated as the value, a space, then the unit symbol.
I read 525 rpm
